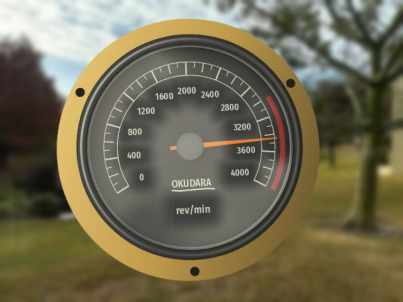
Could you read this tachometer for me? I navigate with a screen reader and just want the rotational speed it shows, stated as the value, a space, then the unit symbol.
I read 3450 rpm
